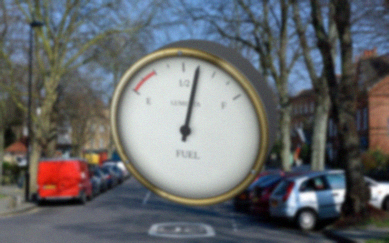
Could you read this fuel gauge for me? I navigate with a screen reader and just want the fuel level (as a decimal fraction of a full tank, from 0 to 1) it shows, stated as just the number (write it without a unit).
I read 0.625
